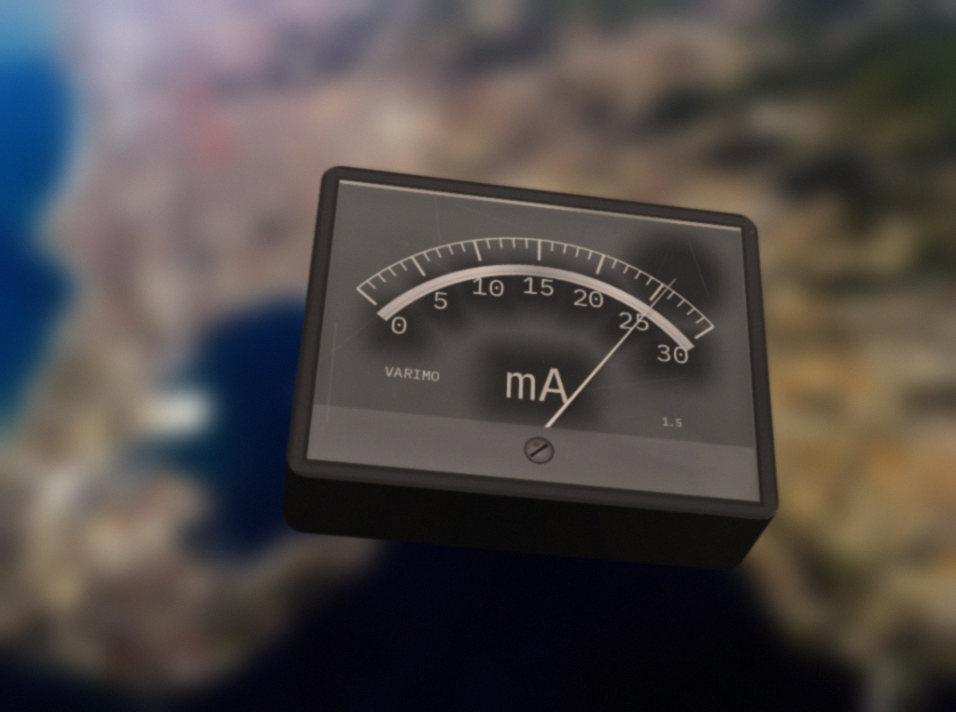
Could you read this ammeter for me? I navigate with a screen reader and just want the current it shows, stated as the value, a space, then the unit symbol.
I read 25.5 mA
